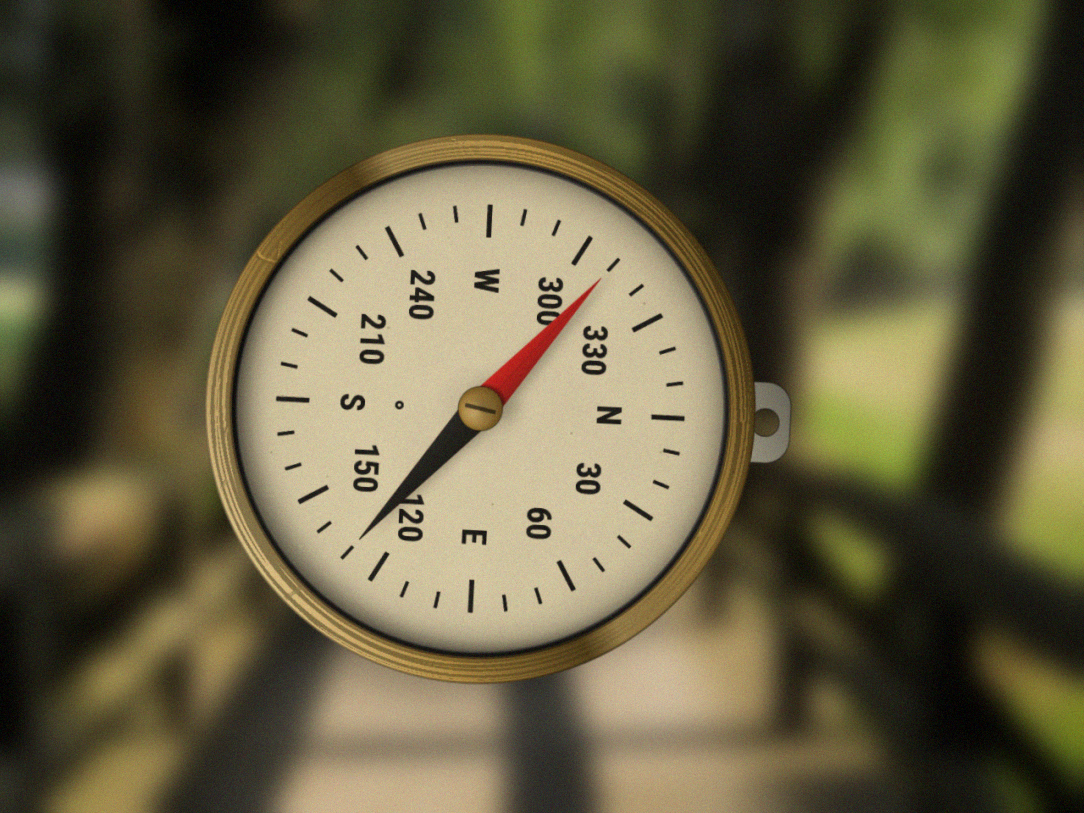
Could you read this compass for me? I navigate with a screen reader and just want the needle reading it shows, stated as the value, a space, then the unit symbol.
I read 310 °
